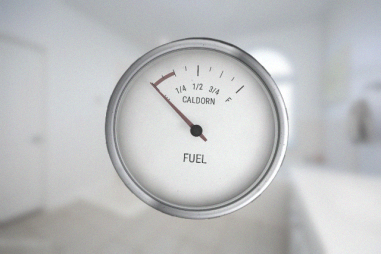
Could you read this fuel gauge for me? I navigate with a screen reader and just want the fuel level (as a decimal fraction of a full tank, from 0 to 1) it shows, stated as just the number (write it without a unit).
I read 0
